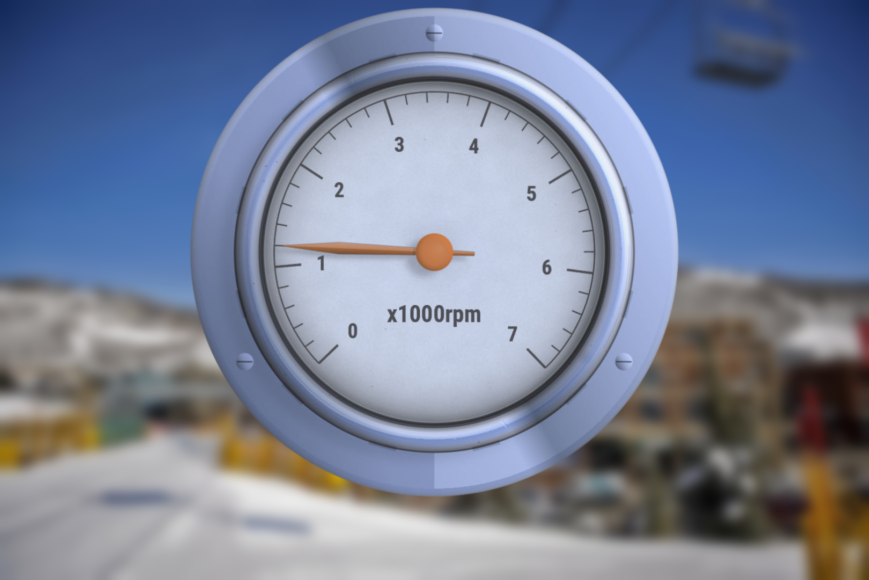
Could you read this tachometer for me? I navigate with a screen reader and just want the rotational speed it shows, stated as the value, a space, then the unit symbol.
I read 1200 rpm
